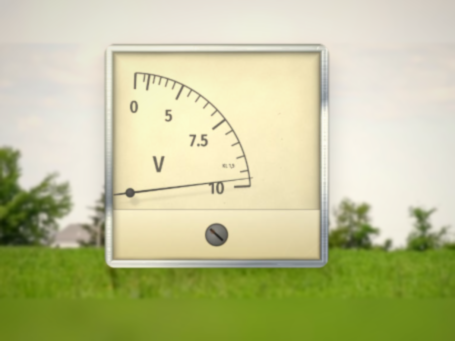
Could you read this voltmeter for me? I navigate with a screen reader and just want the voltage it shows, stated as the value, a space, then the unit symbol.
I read 9.75 V
